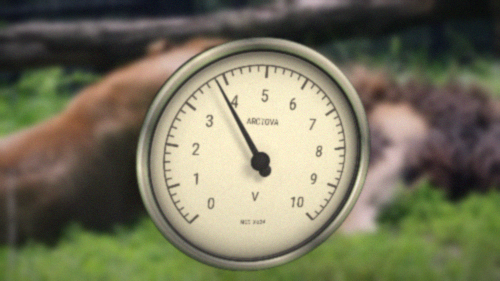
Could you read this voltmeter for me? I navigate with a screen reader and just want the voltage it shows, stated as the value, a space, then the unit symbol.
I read 3.8 V
